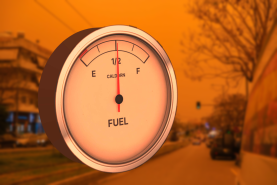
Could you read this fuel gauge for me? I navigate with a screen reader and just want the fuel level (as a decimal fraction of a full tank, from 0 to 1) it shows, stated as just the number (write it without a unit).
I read 0.5
